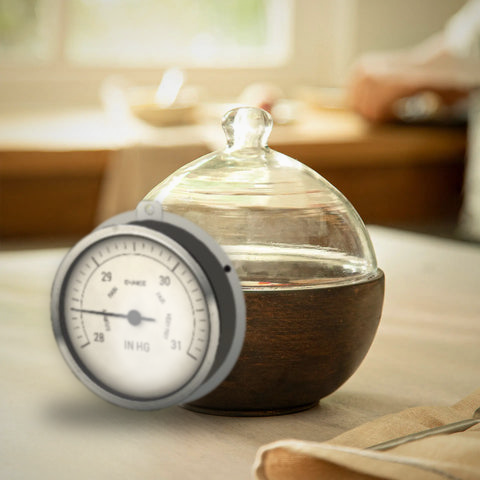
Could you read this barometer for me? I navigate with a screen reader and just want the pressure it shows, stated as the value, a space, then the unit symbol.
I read 28.4 inHg
